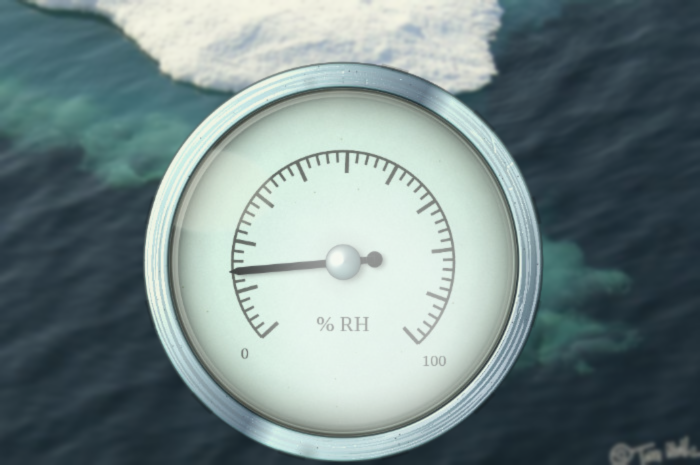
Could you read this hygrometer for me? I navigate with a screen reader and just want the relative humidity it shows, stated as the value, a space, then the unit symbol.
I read 14 %
